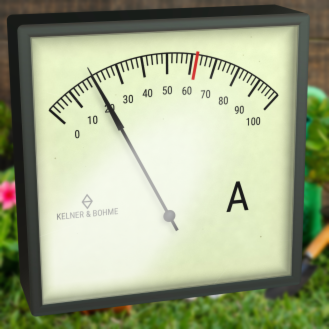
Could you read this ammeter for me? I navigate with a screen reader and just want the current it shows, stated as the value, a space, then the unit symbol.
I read 20 A
